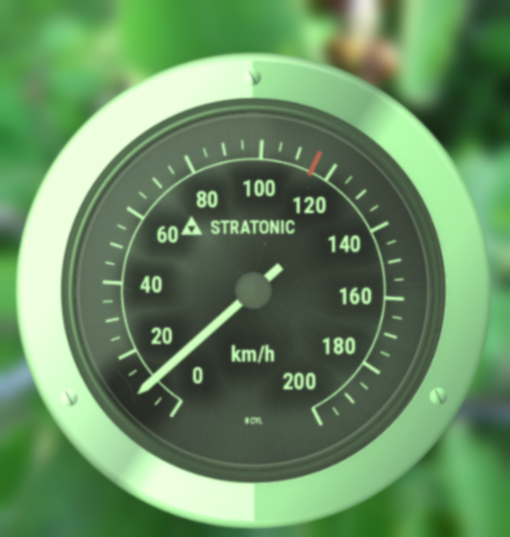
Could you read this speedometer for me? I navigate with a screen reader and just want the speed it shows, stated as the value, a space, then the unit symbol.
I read 10 km/h
